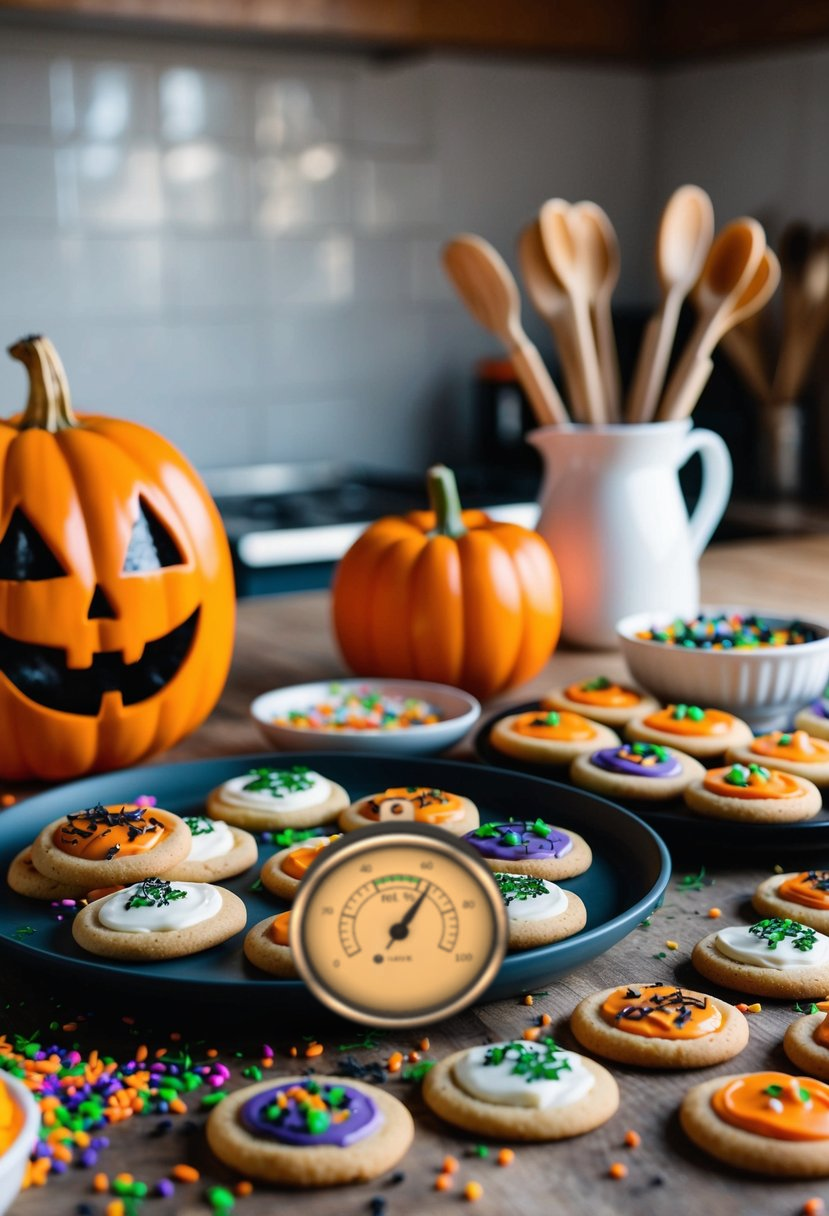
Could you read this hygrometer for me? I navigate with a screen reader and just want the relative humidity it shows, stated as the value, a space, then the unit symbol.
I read 64 %
